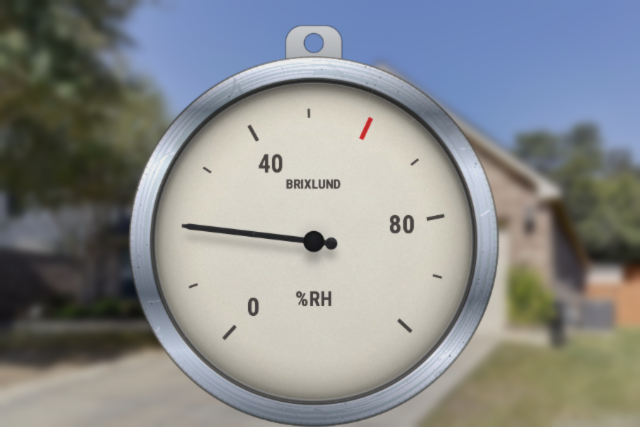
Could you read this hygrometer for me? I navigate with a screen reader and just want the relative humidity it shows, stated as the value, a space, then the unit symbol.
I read 20 %
